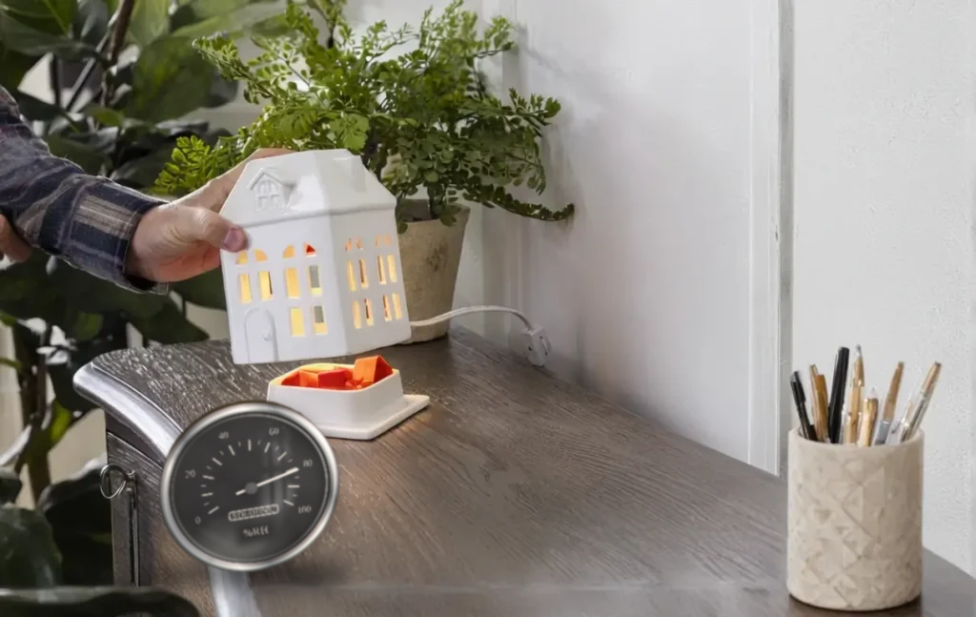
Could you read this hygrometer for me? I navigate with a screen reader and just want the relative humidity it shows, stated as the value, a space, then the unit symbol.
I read 80 %
